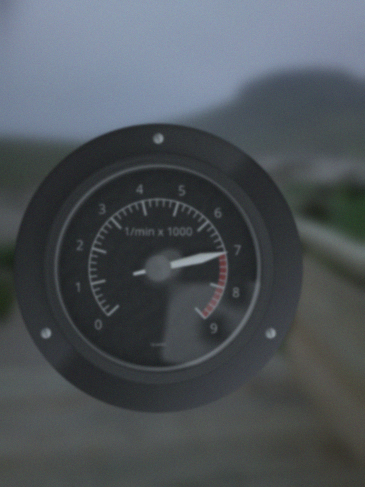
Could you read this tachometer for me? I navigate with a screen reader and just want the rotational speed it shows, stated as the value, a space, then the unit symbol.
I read 7000 rpm
